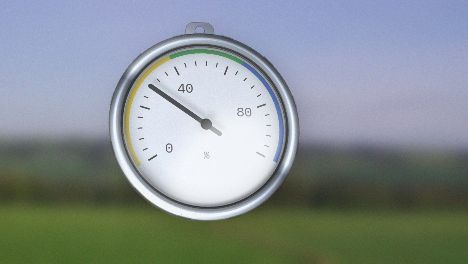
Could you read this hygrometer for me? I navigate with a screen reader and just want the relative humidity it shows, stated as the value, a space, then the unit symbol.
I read 28 %
